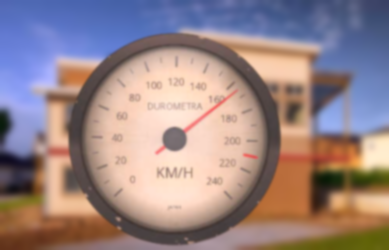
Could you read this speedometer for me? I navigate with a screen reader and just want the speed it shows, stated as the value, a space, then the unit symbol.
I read 165 km/h
